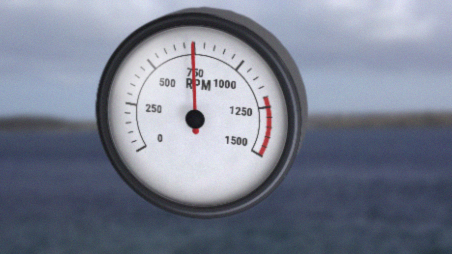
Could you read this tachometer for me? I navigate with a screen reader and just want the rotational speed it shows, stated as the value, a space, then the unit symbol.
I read 750 rpm
